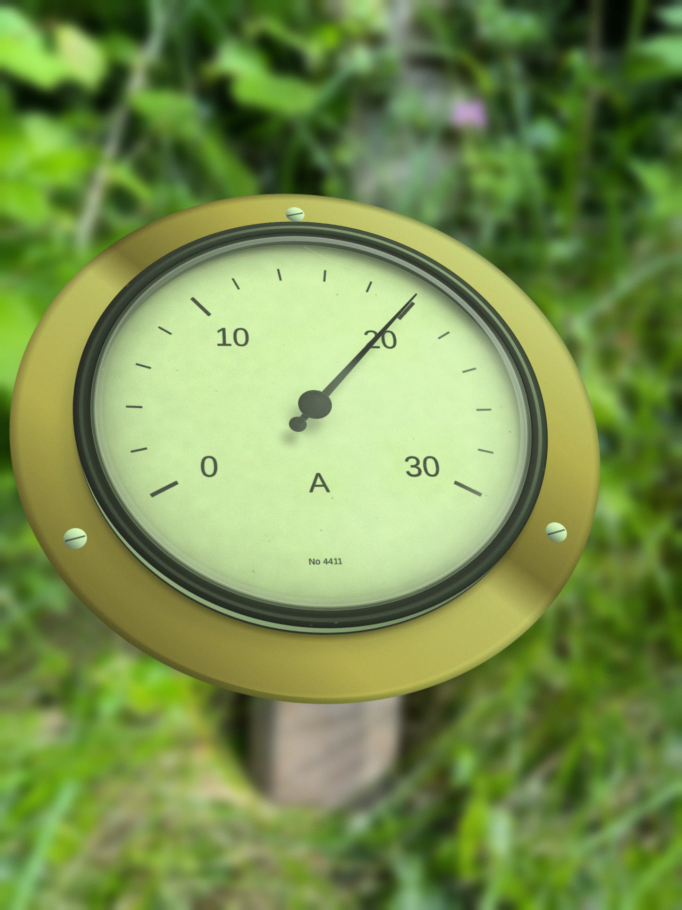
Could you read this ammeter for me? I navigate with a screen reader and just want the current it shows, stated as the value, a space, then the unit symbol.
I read 20 A
